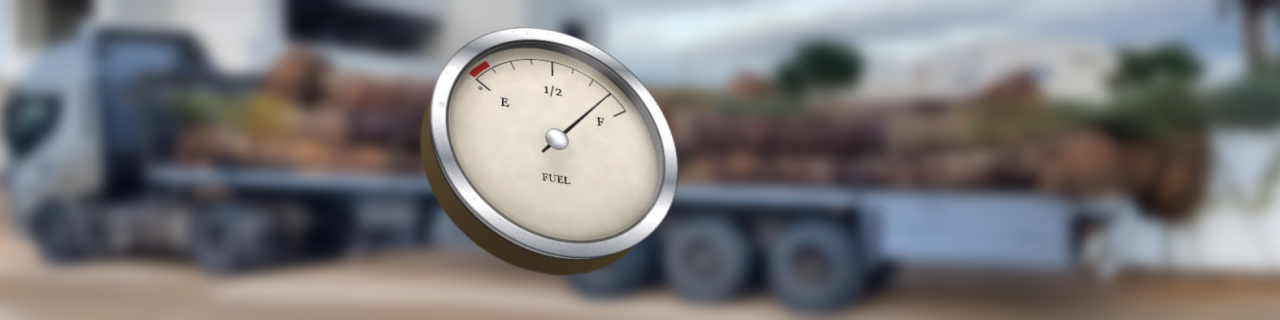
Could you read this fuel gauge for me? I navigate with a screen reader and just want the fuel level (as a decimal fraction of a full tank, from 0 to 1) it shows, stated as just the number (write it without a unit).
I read 0.875
